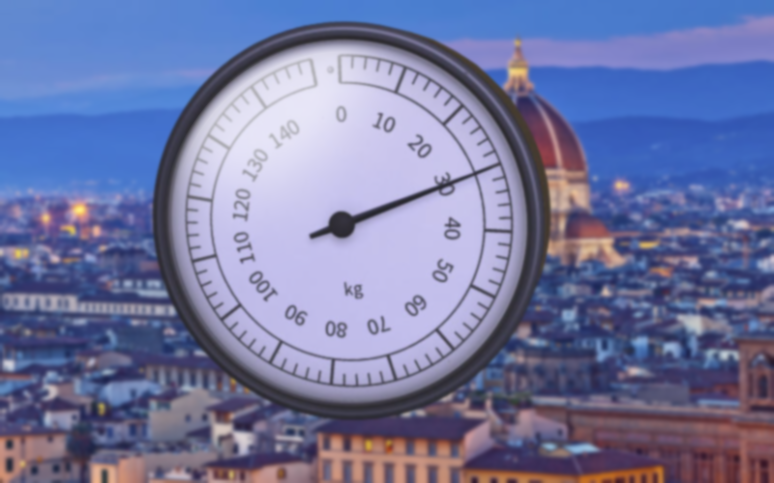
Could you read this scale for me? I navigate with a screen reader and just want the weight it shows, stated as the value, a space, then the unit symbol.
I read 30 kg
